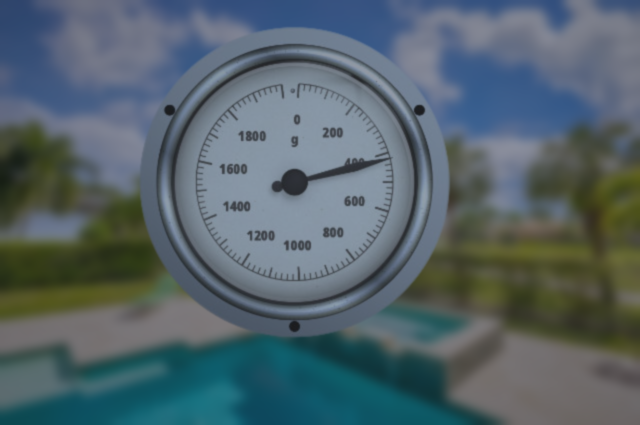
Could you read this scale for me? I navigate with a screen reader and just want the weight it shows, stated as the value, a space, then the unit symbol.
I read 420 g
